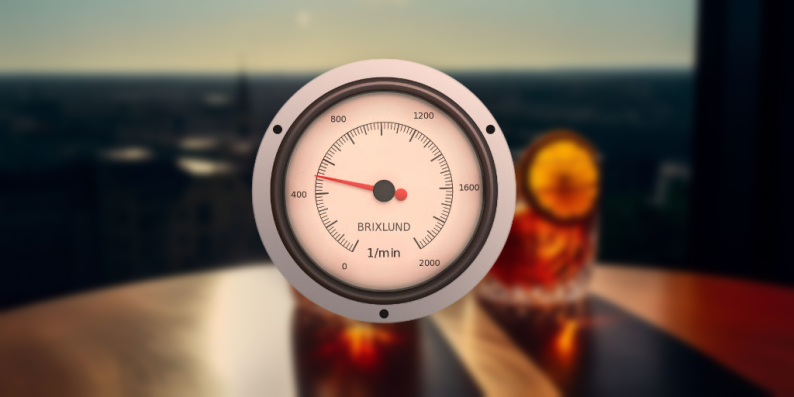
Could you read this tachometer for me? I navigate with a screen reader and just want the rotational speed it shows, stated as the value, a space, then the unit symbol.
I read 500 rpm
